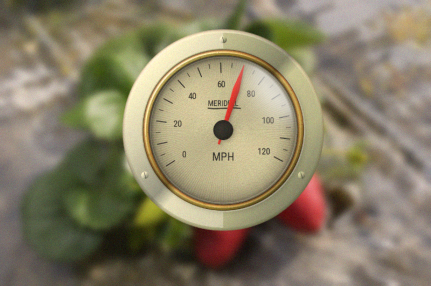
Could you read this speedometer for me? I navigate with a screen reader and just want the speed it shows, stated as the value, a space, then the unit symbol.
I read 70 mph
